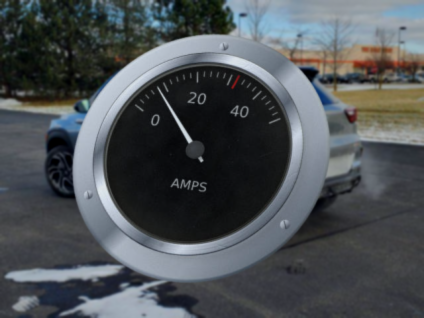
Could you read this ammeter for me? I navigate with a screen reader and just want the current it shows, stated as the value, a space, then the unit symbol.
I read 8 A
